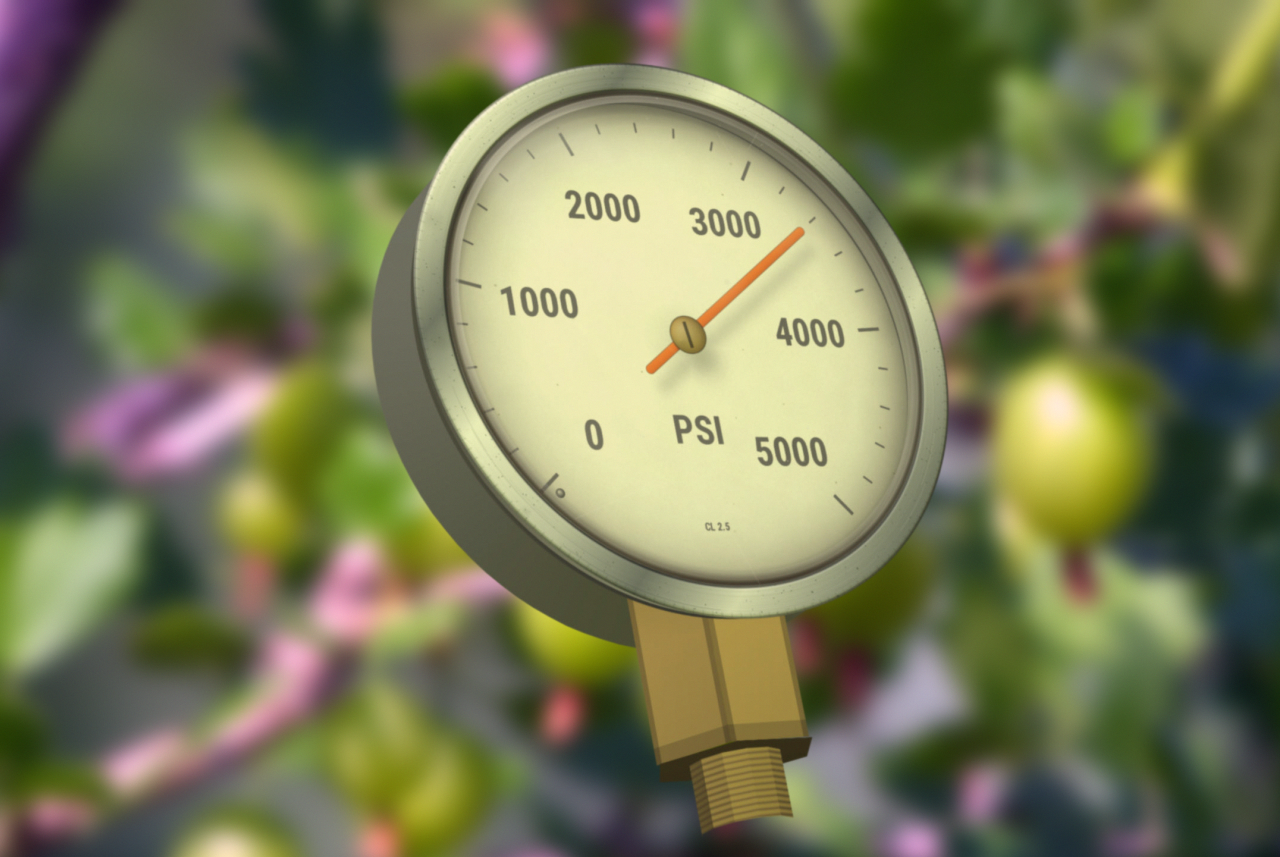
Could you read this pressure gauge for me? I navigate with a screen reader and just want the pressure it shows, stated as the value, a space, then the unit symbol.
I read 3400 psi
